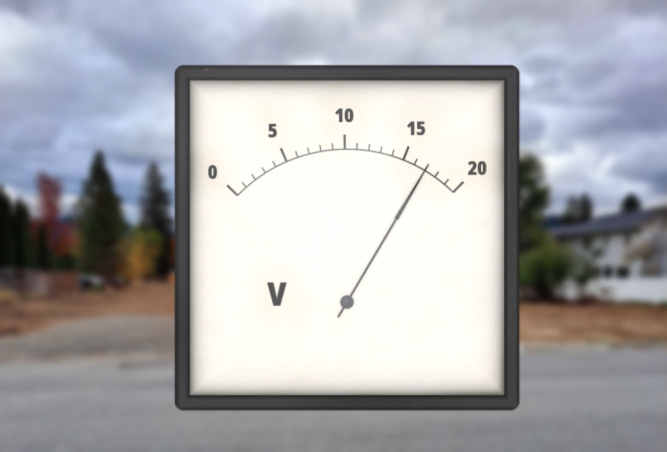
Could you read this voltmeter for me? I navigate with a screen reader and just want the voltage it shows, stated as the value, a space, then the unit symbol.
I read 17 V
